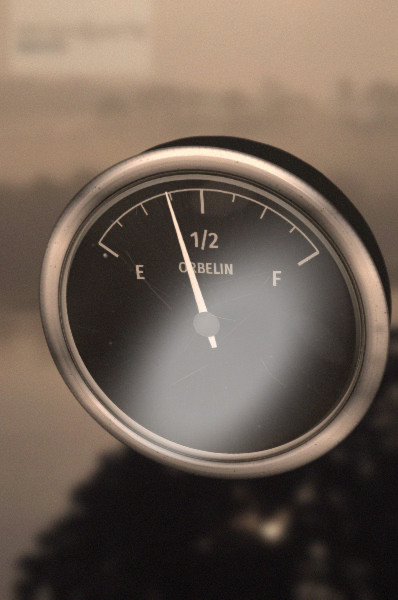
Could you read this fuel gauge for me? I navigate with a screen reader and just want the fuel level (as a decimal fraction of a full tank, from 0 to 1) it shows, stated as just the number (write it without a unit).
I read 0.375
